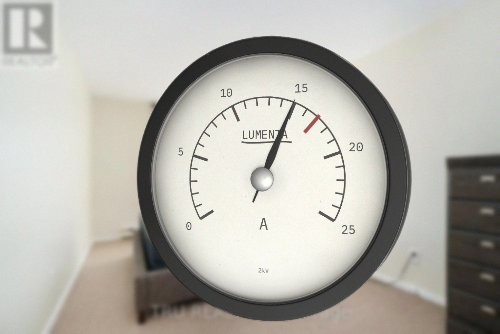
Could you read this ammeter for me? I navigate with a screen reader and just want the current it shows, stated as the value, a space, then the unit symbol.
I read 15 A
